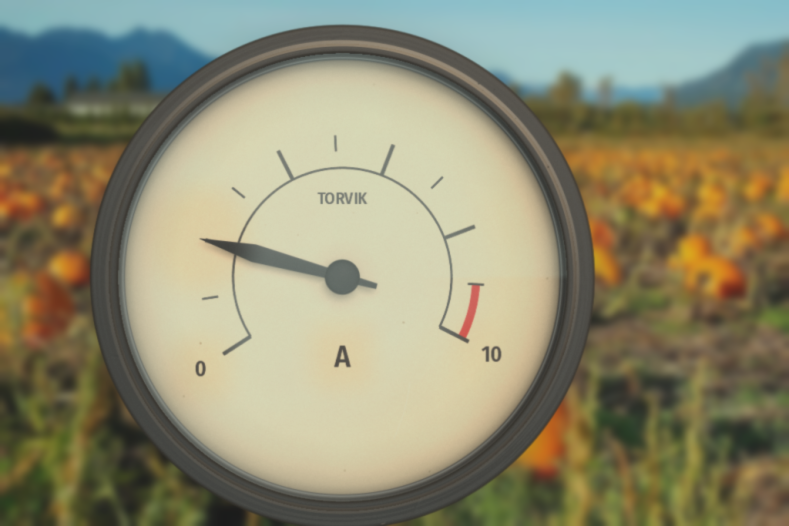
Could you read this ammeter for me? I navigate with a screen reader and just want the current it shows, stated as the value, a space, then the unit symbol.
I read 2 A
